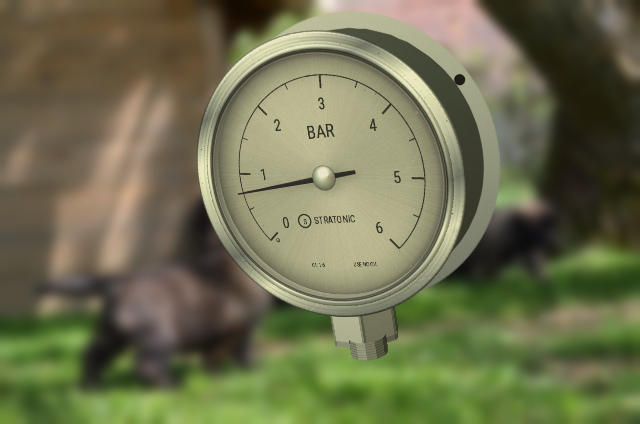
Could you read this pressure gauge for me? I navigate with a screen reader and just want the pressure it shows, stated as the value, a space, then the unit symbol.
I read 0.75 bar
